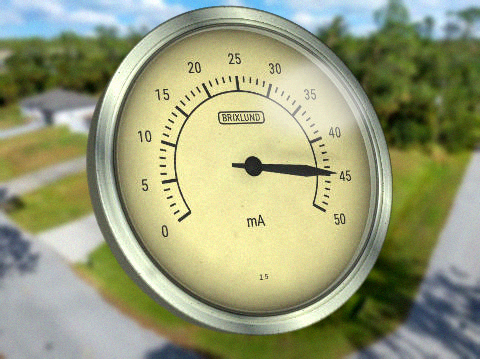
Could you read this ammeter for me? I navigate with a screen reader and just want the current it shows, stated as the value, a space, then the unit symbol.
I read 45 mA
